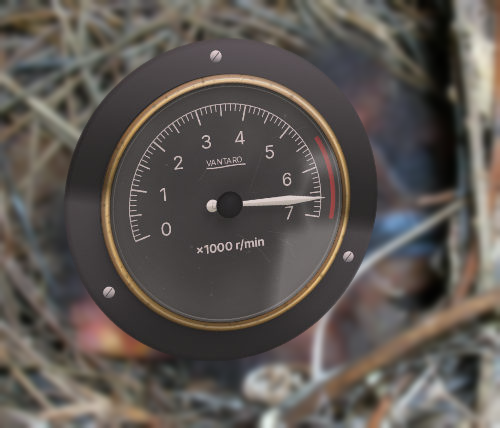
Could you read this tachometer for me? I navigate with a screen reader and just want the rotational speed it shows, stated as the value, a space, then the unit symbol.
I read 6600 rpm
